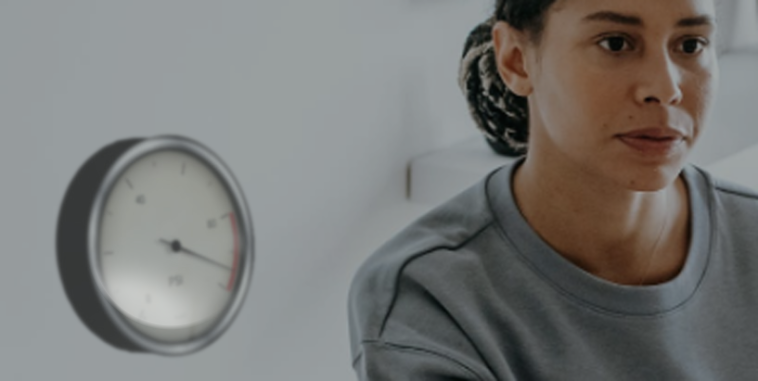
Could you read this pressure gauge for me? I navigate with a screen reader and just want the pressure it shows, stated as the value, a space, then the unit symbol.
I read 95 psi
